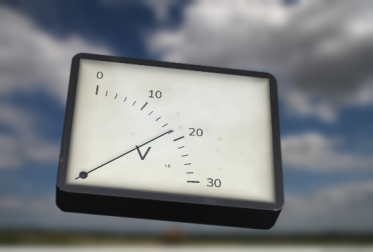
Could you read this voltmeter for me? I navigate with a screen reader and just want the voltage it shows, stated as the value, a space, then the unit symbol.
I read 18 V
